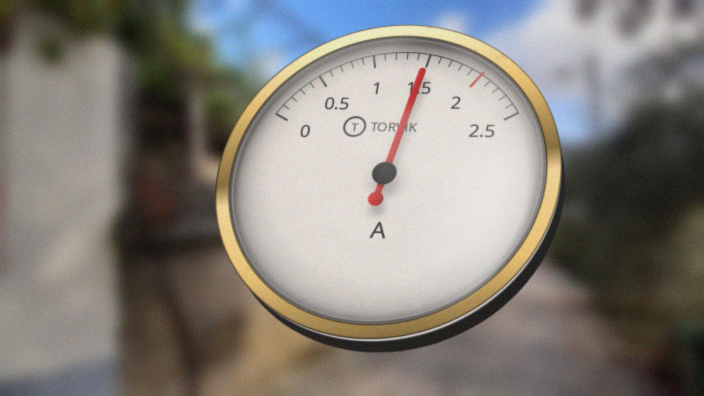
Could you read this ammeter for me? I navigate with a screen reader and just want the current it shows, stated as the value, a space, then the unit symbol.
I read 1.5 A
